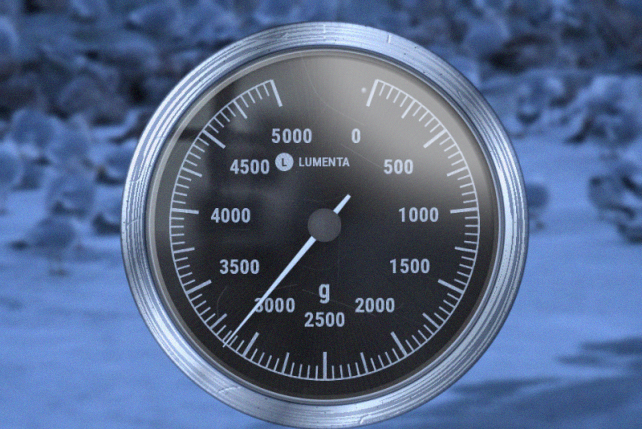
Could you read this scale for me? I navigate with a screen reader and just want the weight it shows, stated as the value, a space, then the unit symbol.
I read 3125 g
